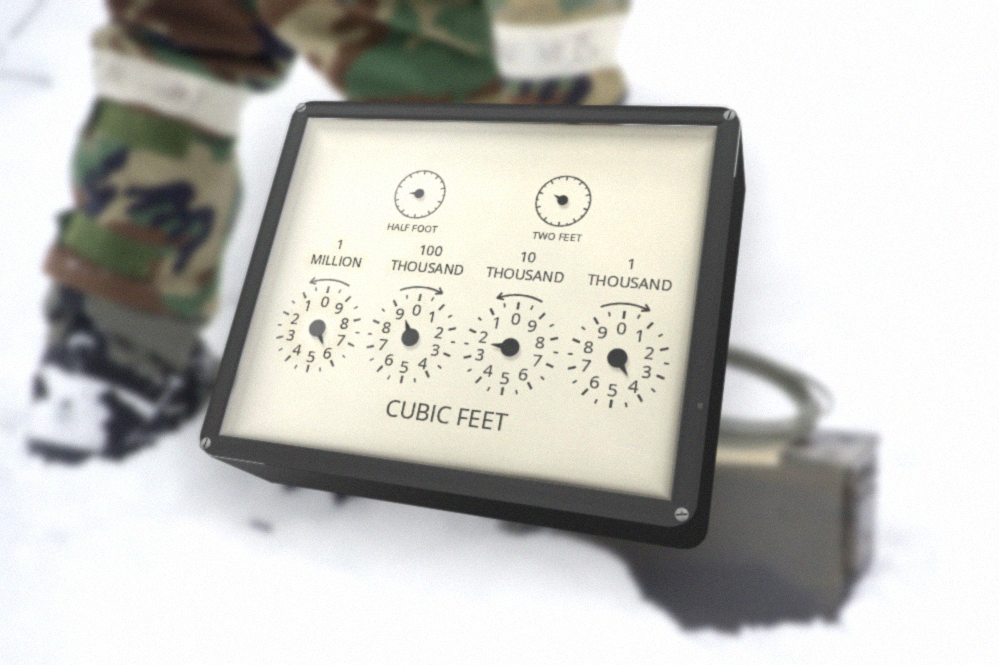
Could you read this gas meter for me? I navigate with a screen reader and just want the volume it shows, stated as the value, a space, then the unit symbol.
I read 592400 ft³
